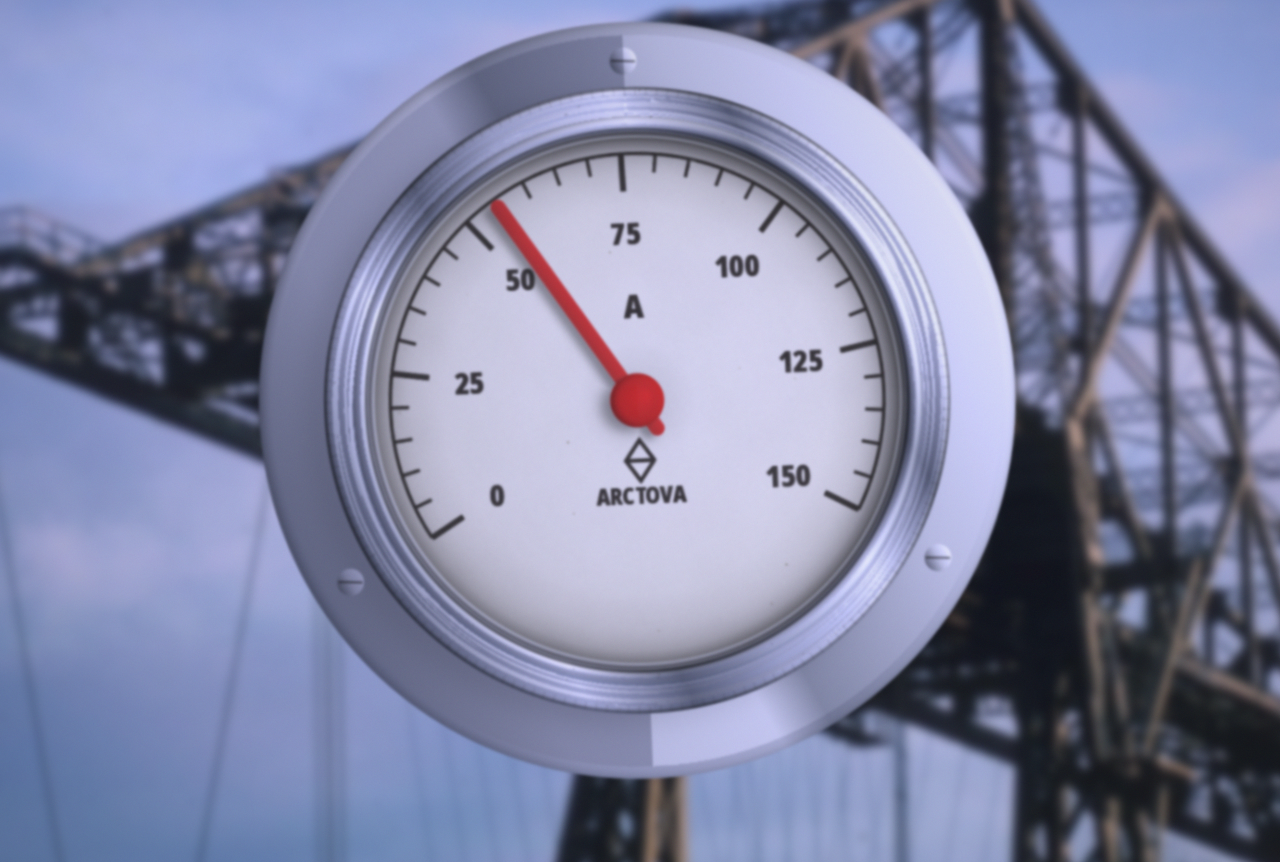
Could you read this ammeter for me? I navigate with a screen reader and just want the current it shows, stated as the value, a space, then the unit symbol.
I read 55 A
